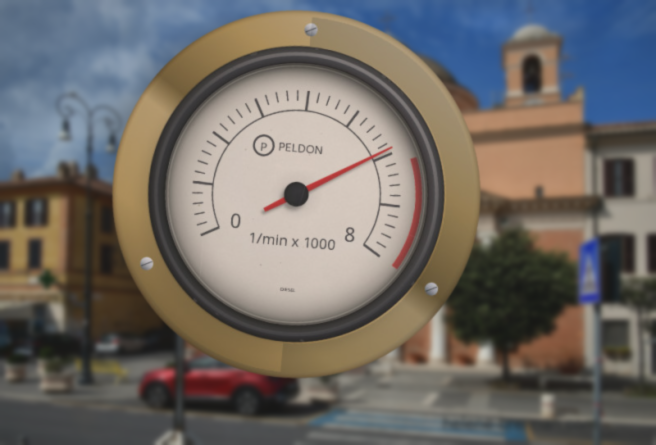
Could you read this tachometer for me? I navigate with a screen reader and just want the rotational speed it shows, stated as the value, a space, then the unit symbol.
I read 5900 rpm
